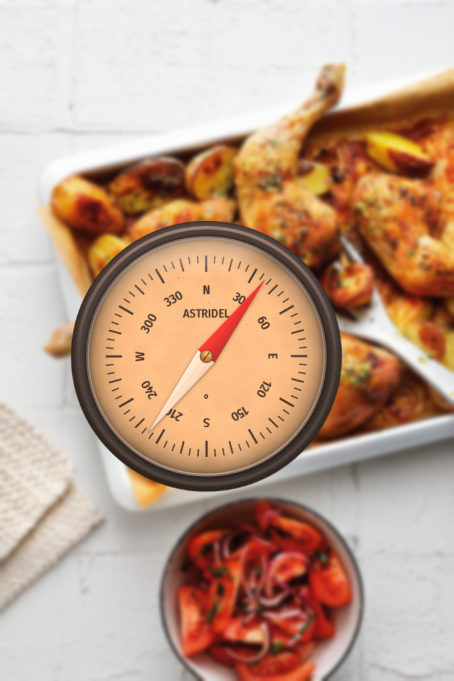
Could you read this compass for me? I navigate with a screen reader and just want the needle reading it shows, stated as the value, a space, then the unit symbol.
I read 37.5 °
